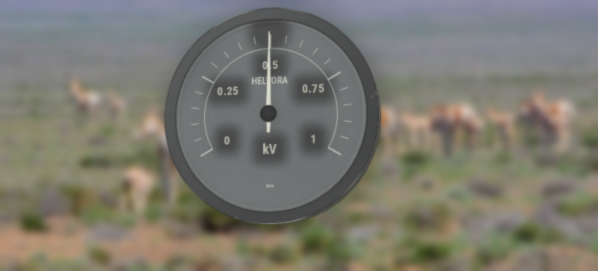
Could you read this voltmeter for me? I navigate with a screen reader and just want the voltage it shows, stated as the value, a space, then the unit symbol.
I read 0.5 kV
